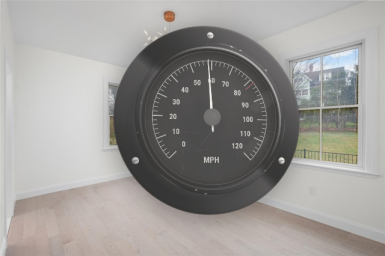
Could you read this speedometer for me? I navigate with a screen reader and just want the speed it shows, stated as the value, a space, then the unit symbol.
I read 58 mph
